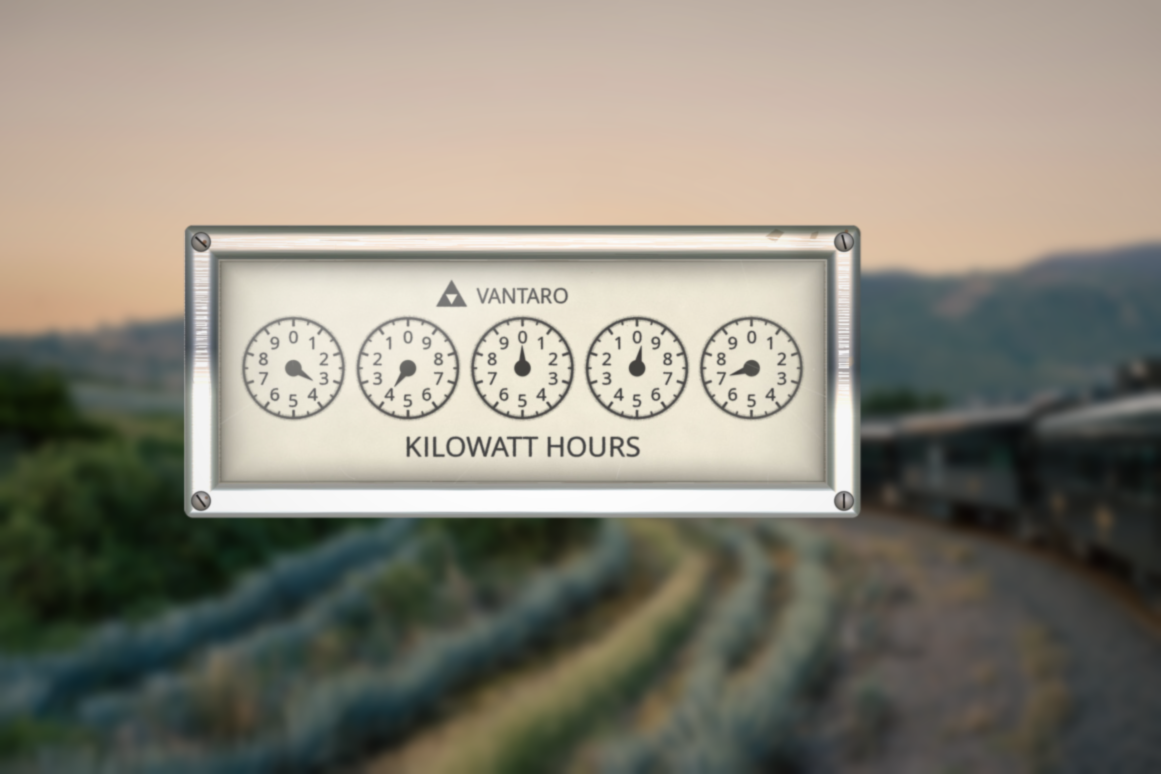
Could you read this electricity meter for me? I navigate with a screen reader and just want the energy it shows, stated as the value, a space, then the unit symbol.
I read 33997 kWh
